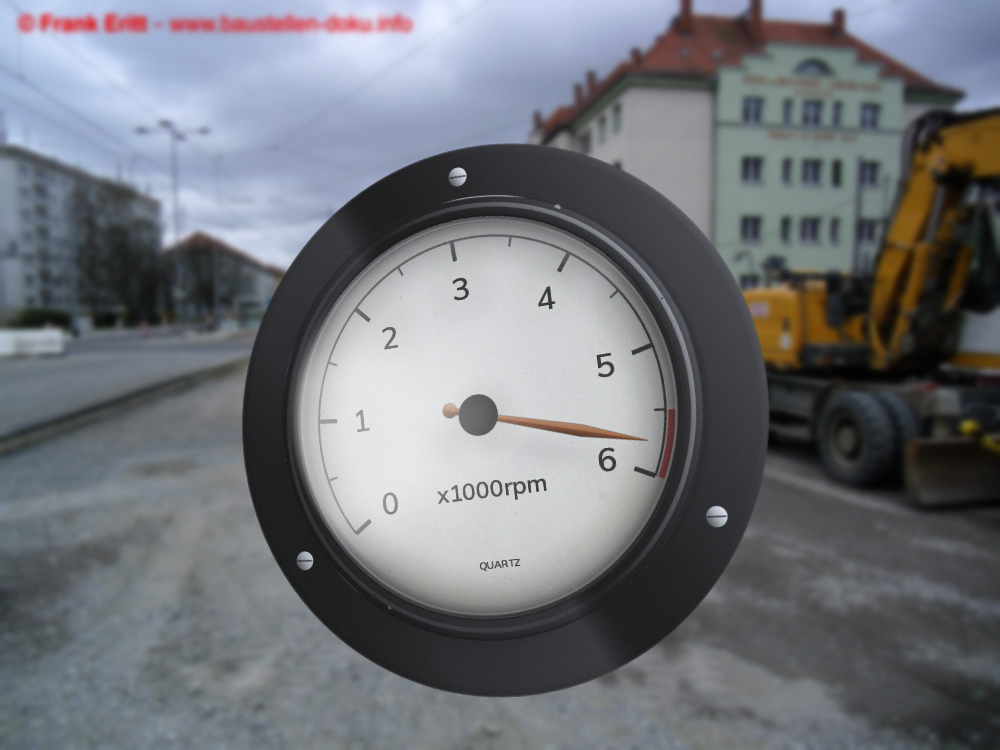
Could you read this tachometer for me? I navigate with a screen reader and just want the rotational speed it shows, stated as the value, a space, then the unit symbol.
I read 5750 rpm
